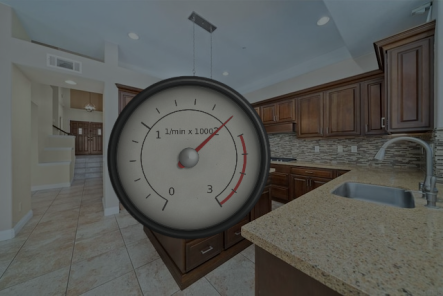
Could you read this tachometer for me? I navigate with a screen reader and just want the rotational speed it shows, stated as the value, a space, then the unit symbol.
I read 2000 rpm
